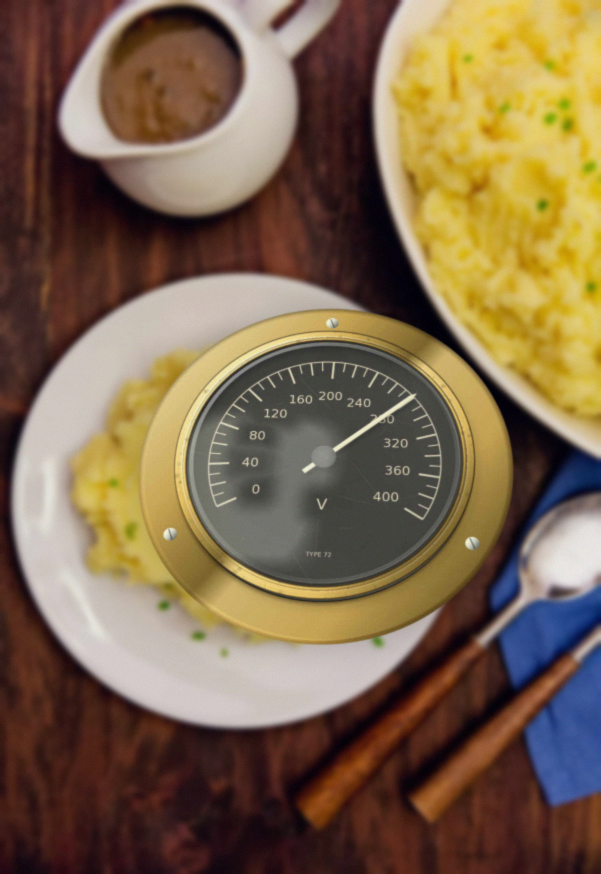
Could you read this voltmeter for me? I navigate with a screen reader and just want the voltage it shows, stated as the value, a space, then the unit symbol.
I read 280 V
